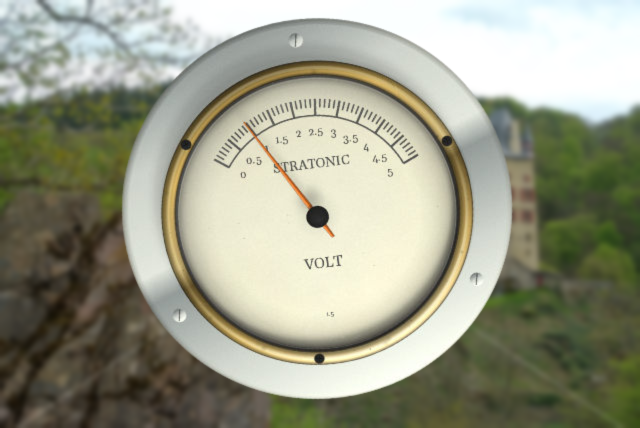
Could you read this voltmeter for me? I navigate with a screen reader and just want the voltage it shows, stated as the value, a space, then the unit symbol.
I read 1 V
